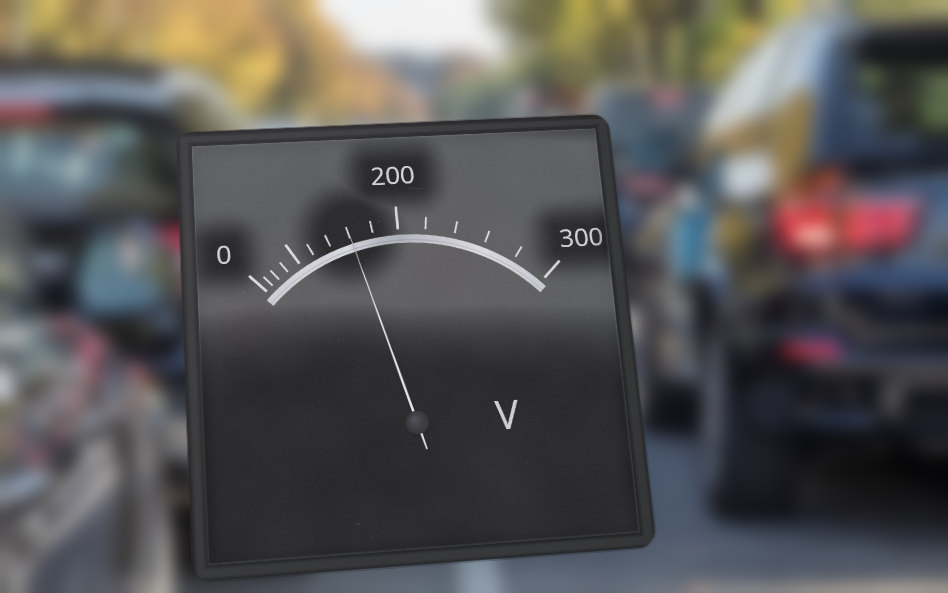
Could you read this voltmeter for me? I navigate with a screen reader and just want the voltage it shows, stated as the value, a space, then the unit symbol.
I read 160 V
